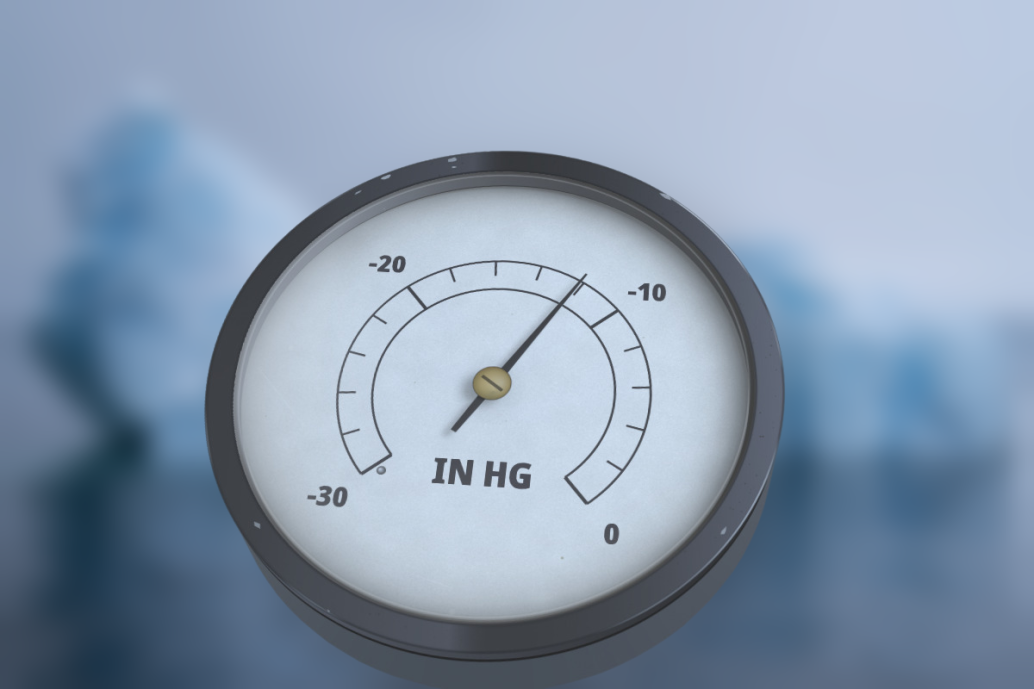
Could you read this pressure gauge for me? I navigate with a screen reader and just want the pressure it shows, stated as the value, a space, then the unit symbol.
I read -12 inHg
